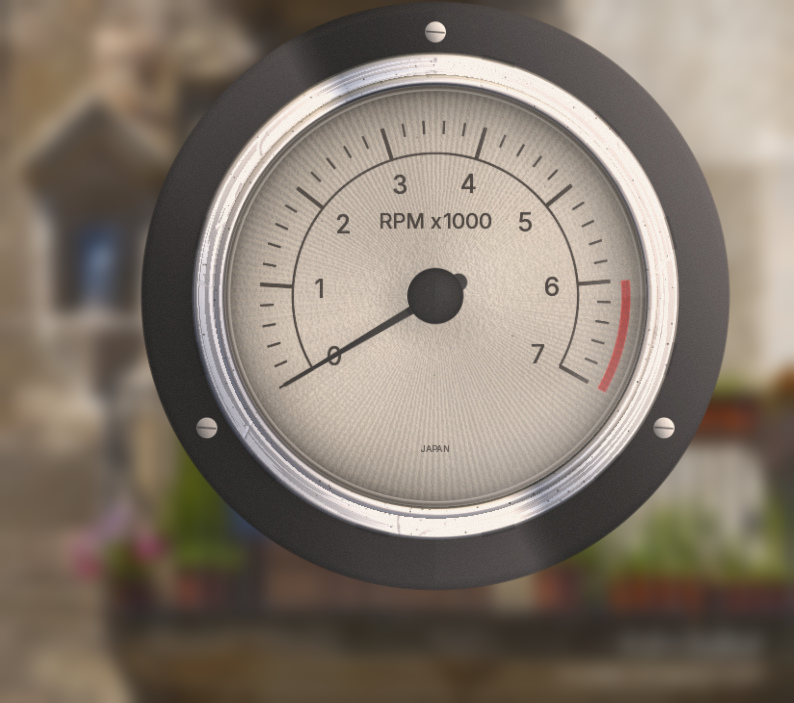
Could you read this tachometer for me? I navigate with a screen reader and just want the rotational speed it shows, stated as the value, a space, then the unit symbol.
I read 0 rpm
